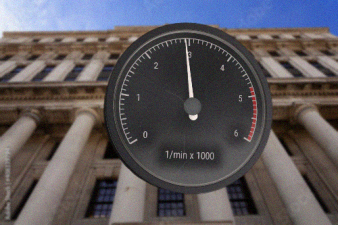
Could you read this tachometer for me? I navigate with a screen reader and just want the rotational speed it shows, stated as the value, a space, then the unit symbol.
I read 2900 rpm
